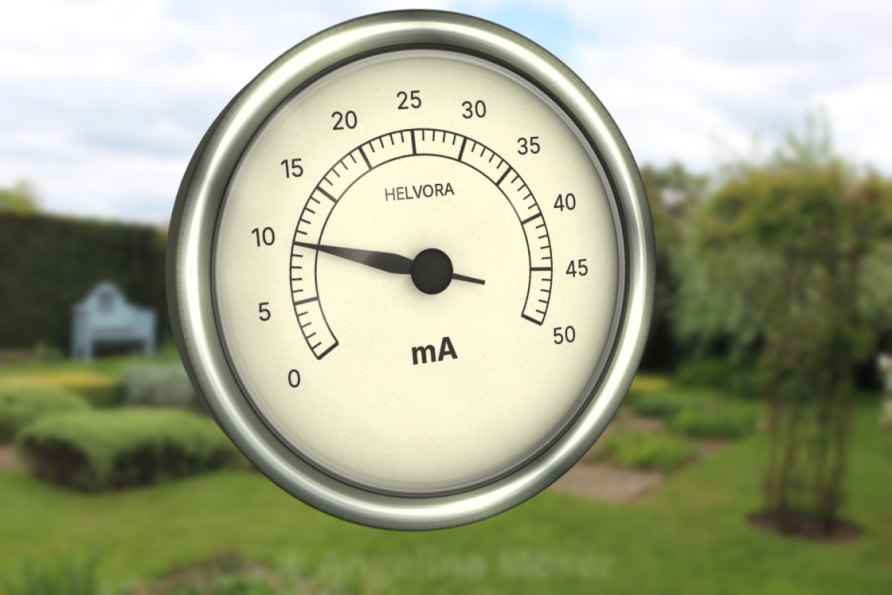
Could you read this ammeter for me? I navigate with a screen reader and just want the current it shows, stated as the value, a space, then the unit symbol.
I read 10 mA
